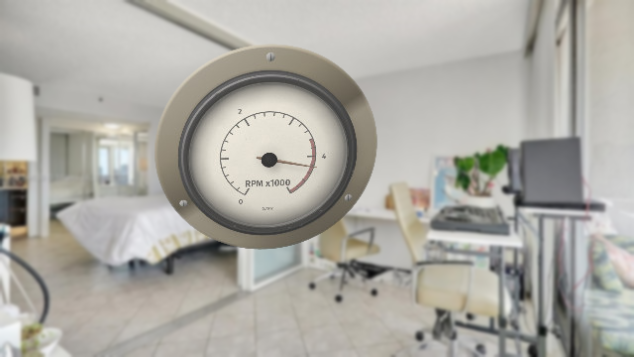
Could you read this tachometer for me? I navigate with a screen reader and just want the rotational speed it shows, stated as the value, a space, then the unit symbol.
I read 4200 rpm
